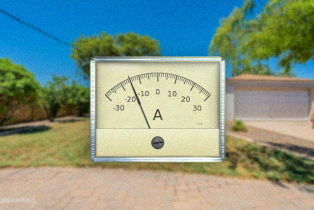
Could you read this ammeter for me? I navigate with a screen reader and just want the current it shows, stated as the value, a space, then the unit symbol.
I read -15 A
